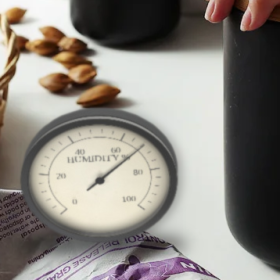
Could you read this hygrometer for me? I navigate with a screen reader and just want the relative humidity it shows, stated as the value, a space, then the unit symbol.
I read 68 %
